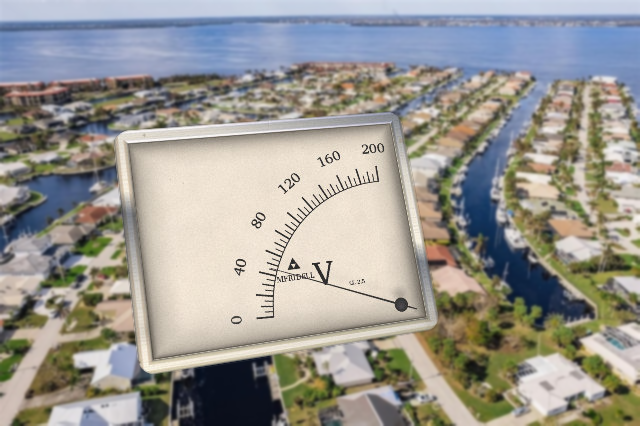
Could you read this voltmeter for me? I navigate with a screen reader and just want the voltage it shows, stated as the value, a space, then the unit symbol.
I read 45 V
